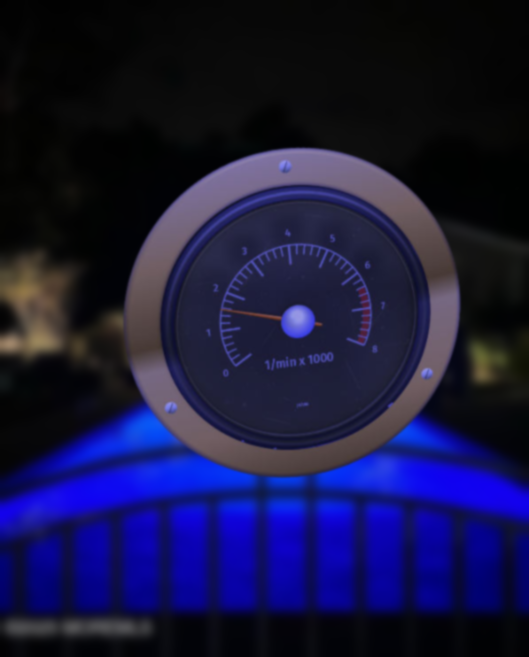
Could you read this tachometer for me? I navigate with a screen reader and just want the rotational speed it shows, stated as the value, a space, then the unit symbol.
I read 1600 rpm
